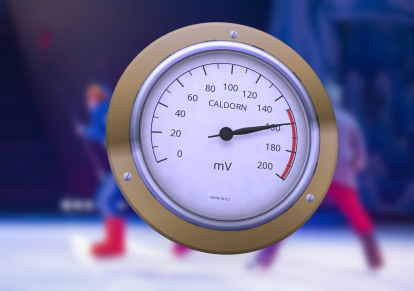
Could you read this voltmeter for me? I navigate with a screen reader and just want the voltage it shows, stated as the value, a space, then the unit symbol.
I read 160 mV
